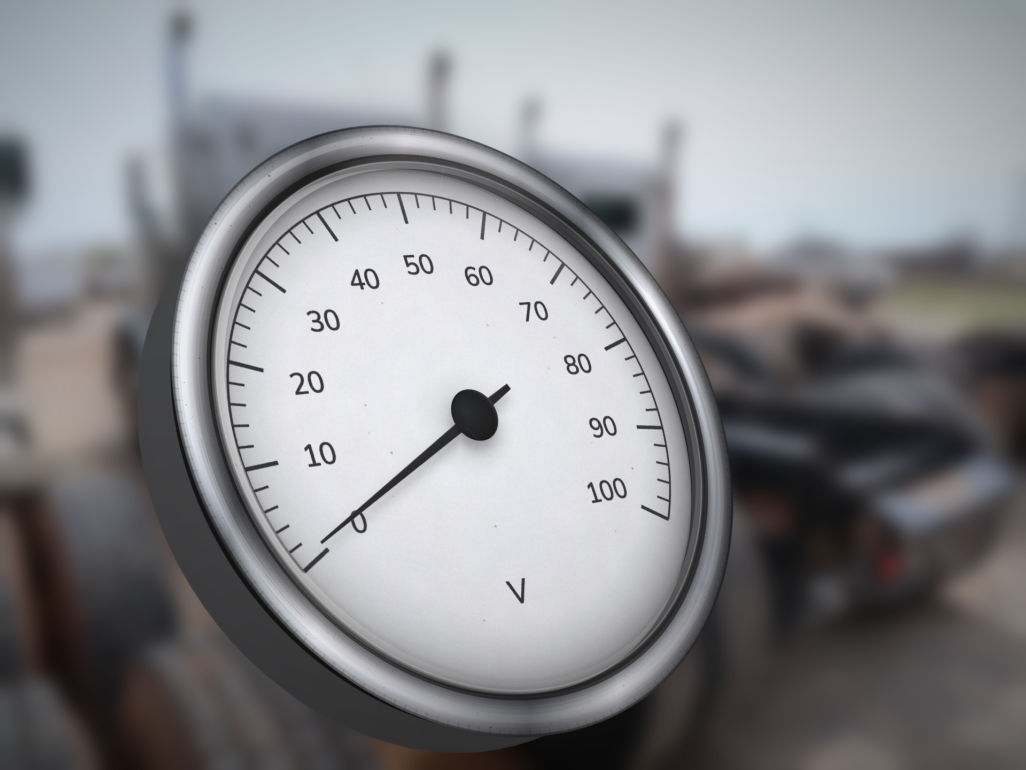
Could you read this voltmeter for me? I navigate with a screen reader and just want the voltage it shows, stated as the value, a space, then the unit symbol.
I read 1 V
